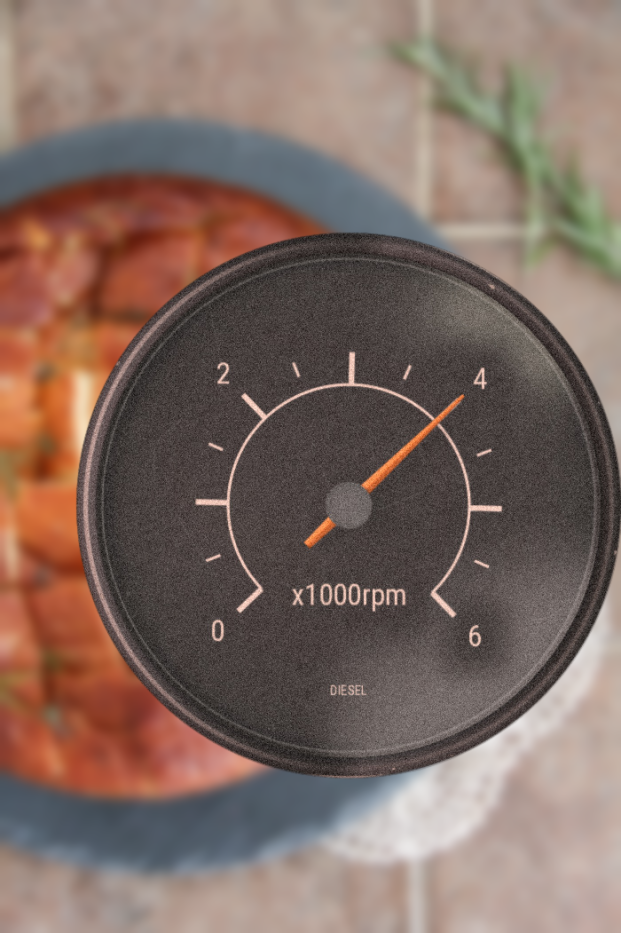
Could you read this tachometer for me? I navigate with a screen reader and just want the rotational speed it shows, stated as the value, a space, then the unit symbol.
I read 4000 rpm
